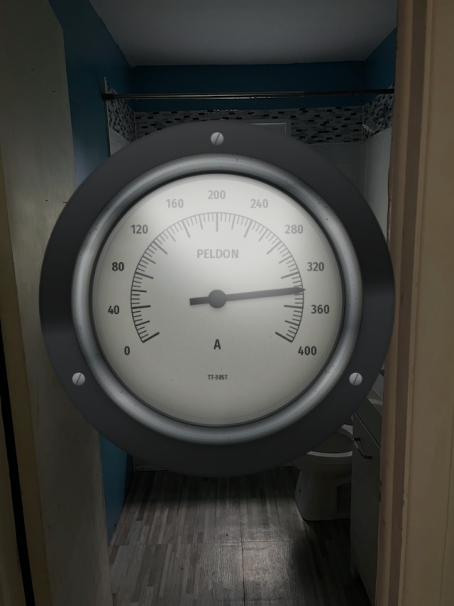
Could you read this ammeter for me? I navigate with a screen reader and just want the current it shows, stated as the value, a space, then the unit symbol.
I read 340 A
